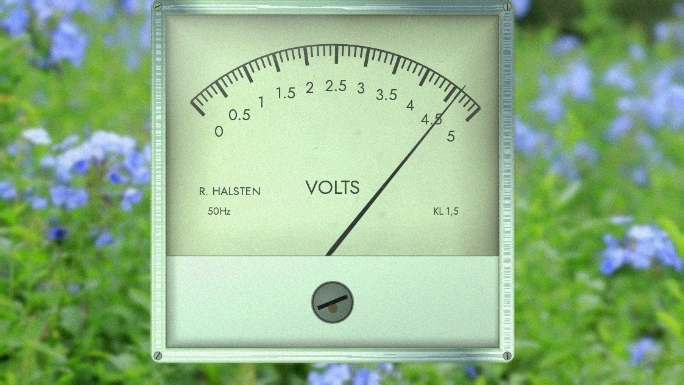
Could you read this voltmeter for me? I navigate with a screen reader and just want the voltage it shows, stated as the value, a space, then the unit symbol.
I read 4.6 V
